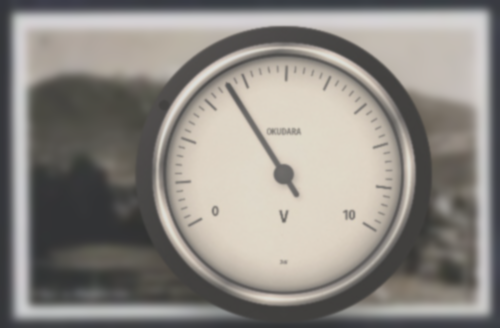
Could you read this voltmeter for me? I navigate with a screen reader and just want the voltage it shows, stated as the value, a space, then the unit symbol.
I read 3.6 V
